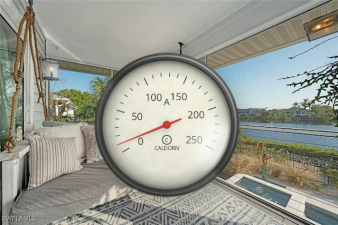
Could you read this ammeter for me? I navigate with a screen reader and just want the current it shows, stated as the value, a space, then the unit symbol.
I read 10 A
